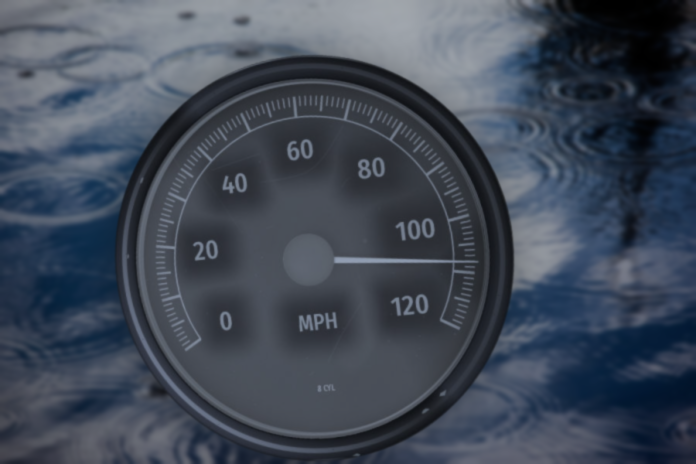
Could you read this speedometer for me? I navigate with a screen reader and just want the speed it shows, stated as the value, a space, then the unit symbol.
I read 108 mph
